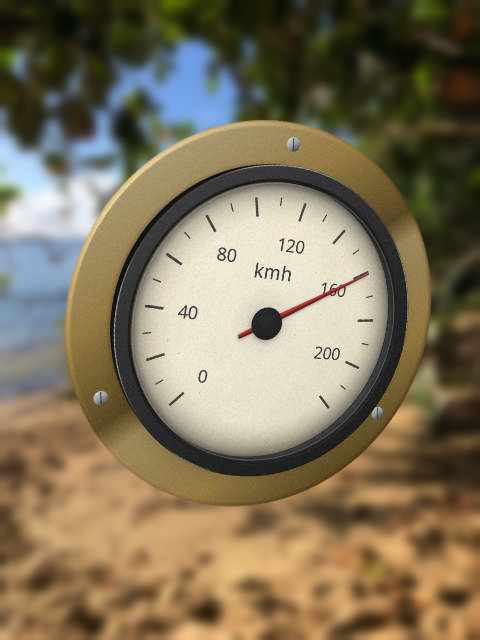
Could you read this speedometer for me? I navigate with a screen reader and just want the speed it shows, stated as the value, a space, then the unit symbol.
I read 160 km/h
